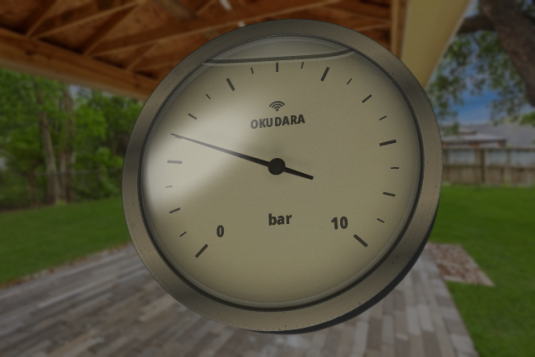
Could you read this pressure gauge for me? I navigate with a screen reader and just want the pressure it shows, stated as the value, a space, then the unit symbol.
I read 2.5 bar
